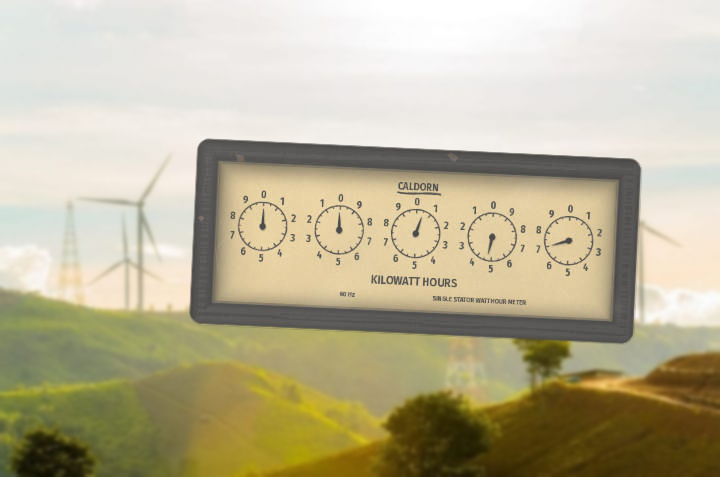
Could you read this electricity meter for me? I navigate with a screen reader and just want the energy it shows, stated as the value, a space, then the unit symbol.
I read 47 kWh
